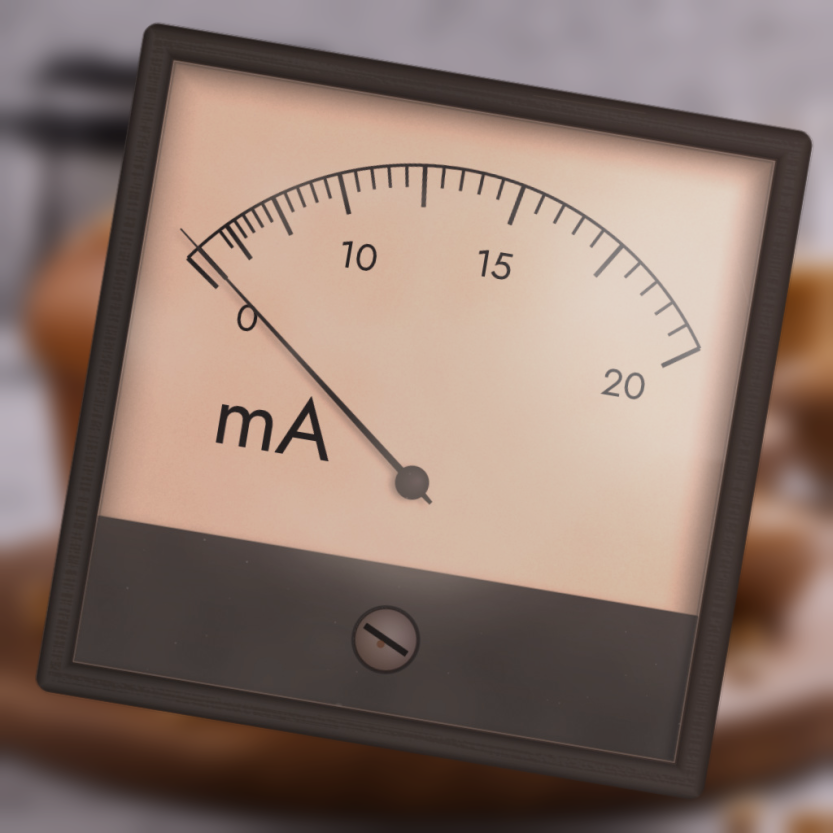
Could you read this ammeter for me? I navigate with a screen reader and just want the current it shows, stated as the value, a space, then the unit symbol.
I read 2.5 mA
